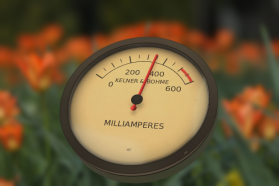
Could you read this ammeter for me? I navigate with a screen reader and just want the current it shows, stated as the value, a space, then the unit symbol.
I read 350 mA
